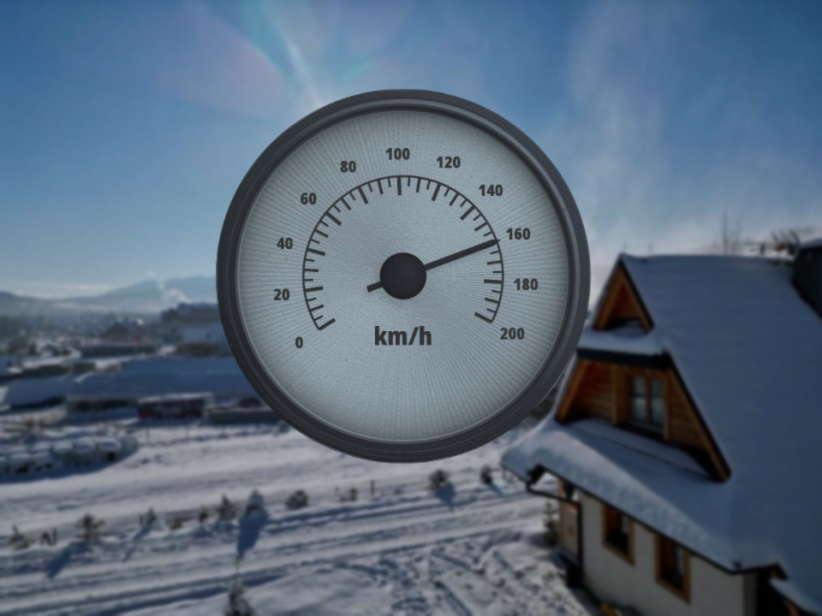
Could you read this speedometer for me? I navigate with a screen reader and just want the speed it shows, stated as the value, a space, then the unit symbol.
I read 160 km/h
